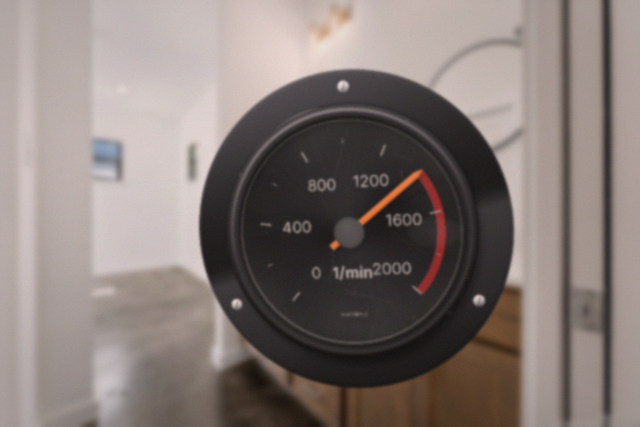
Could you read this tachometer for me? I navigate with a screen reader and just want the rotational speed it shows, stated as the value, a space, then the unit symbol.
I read 1400 rpm
